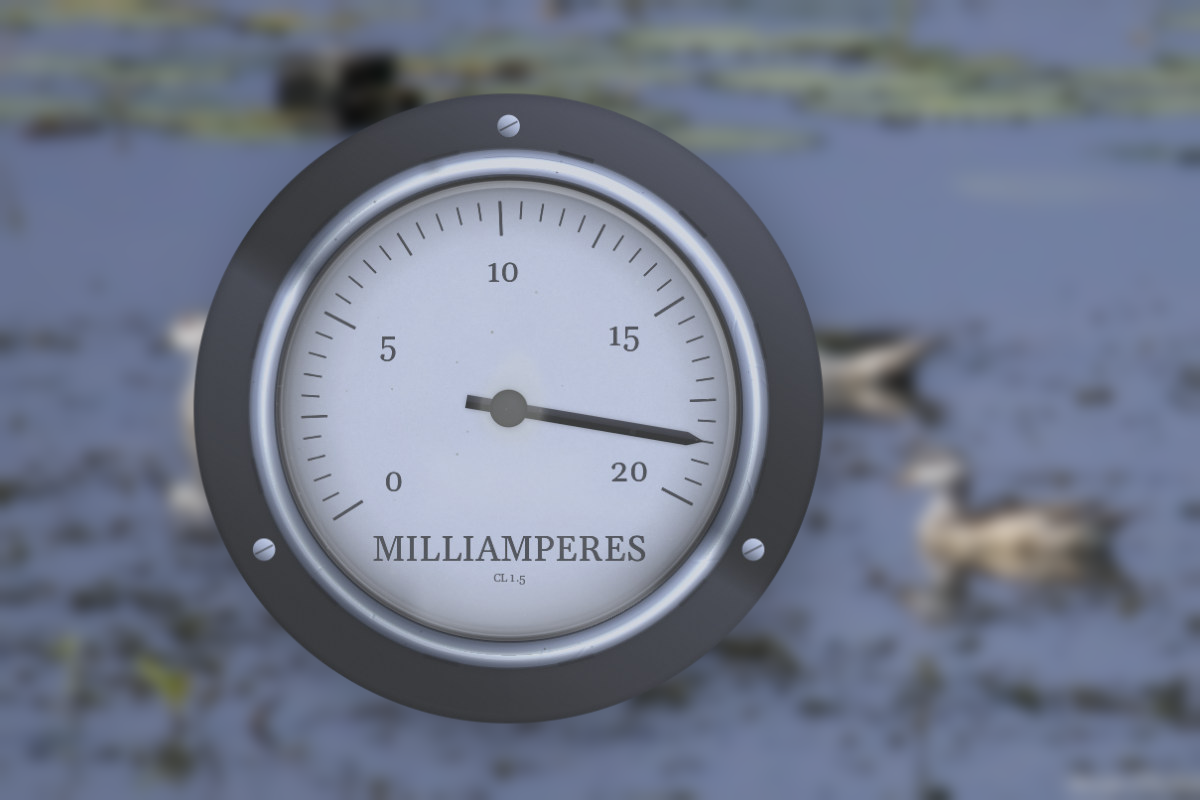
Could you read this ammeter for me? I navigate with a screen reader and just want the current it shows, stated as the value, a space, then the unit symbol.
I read 18.5 mA
